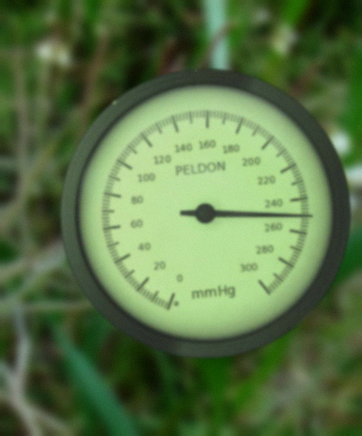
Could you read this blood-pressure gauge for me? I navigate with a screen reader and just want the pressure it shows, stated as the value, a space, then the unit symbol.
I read 250 mmHg
